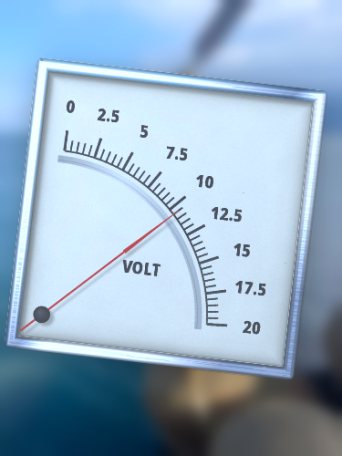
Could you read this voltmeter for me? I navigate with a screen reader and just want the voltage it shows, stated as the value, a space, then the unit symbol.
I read 10.5 V
